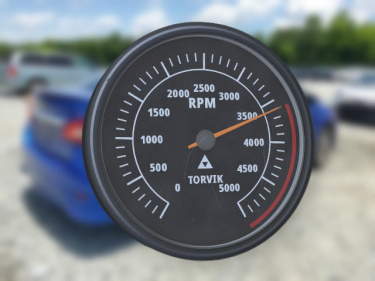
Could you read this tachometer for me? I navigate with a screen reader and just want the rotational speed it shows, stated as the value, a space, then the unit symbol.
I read 3600 rpm
